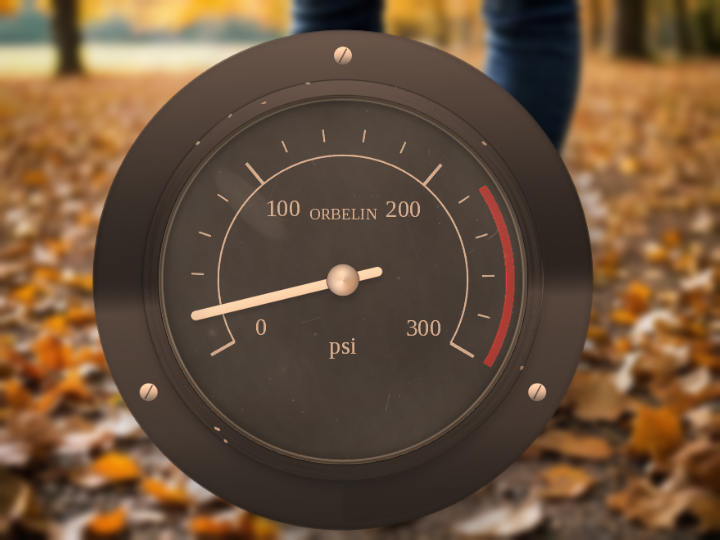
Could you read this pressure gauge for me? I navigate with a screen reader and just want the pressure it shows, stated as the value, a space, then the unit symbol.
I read 20 psi
